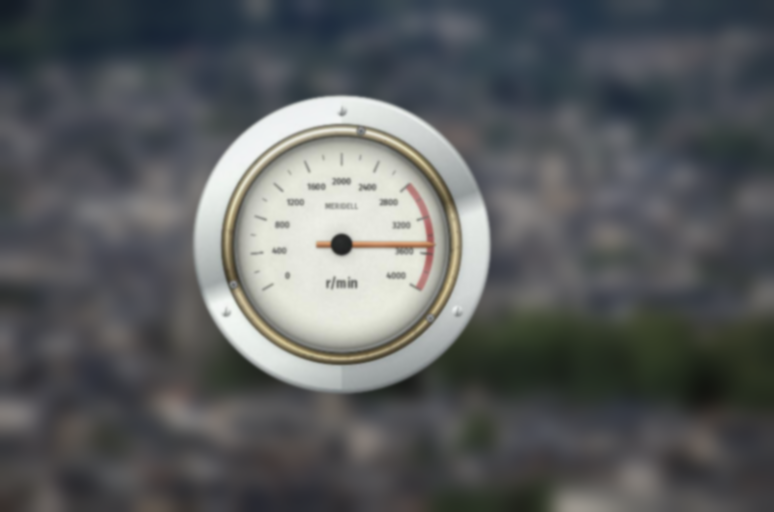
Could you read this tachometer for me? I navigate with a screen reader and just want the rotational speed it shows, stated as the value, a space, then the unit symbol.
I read 3500 rpm
